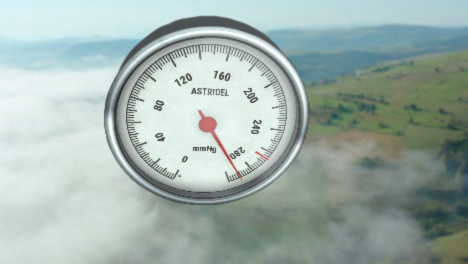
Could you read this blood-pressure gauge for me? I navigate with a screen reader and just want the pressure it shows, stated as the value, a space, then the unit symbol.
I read 290 mmHg
